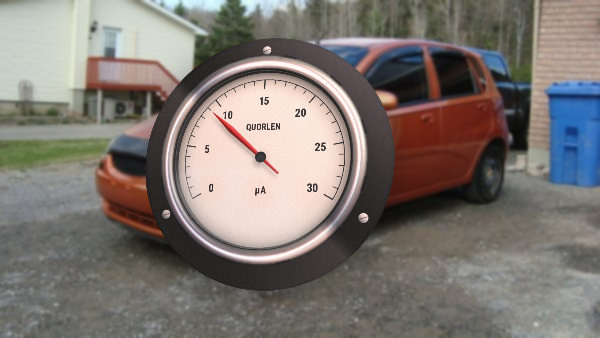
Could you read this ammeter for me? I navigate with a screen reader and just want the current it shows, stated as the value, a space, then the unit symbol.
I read 9 µA
